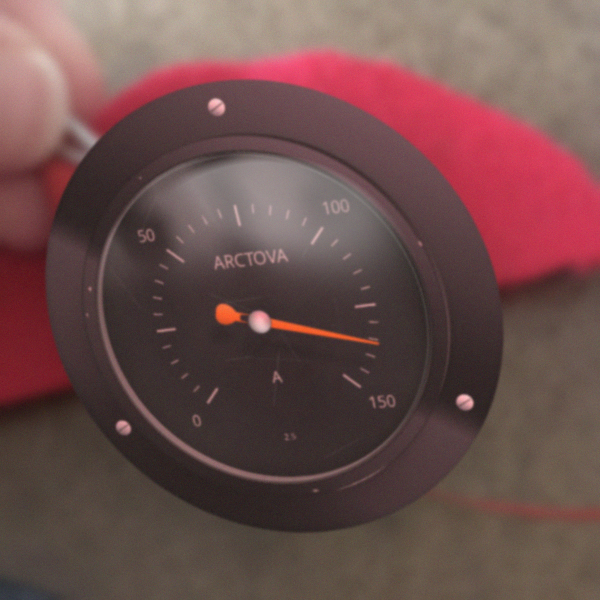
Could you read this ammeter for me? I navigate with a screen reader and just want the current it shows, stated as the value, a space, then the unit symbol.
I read 135 A
